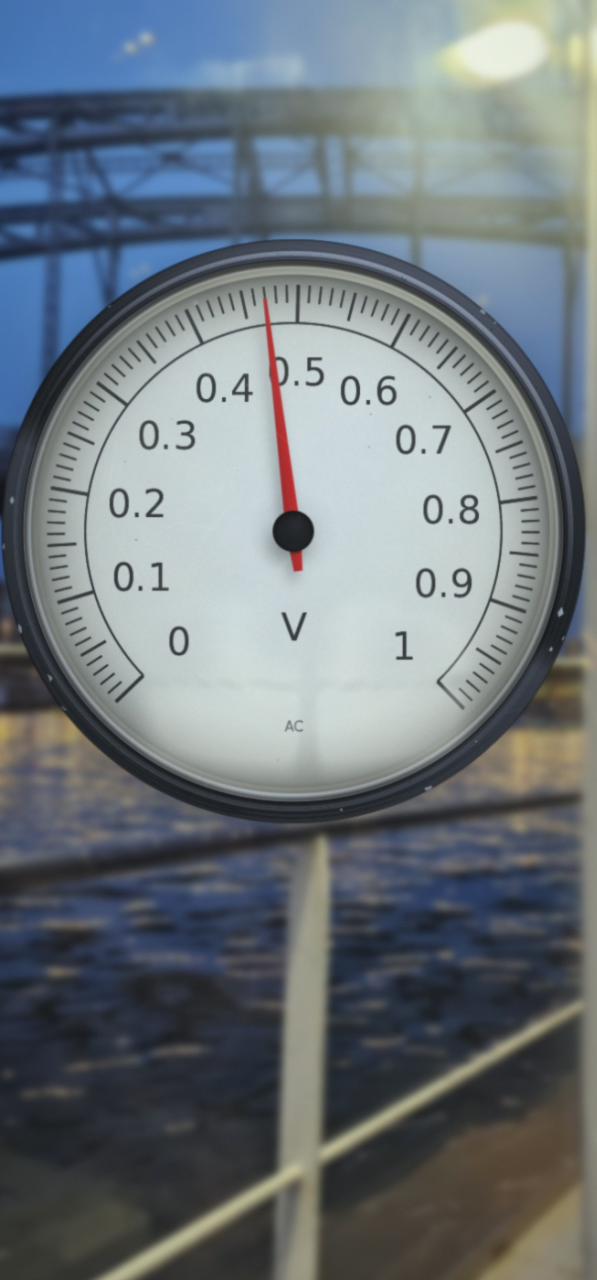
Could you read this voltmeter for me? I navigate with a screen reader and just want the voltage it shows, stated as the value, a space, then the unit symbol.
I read 0.47 V
